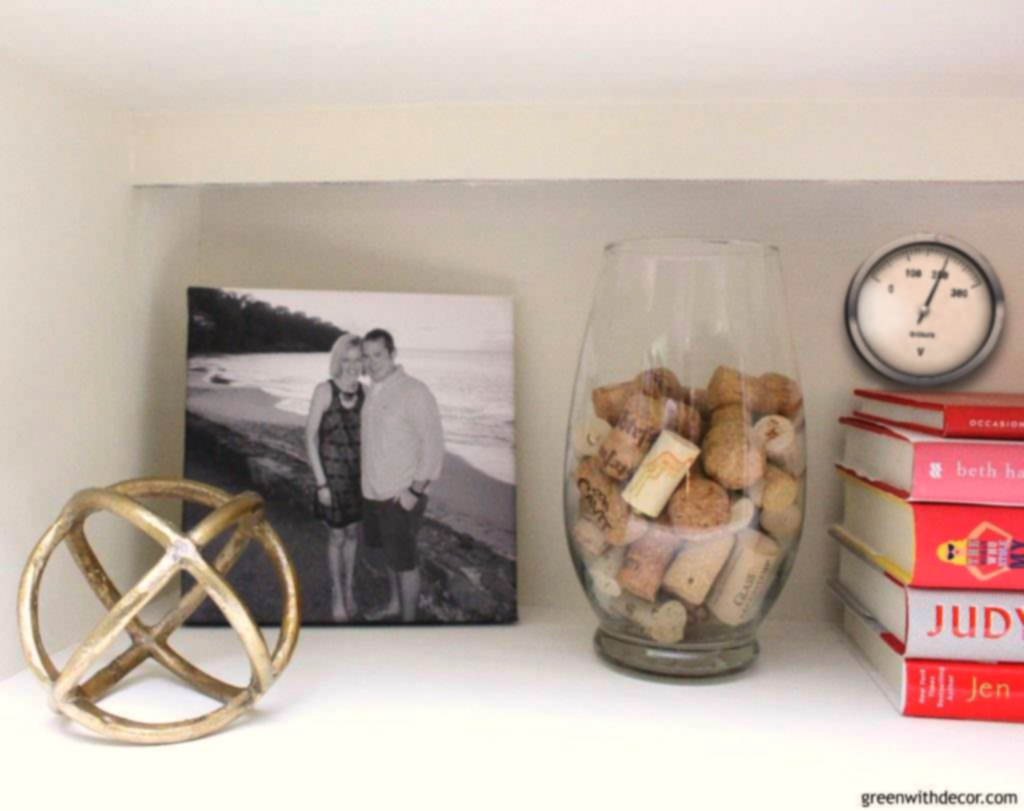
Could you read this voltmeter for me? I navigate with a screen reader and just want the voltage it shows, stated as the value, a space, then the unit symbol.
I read 200 V
